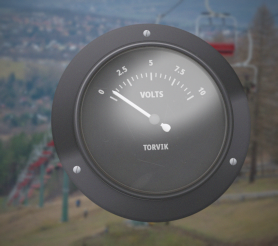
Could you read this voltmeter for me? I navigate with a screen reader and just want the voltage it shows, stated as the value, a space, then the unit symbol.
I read 0.5 V
